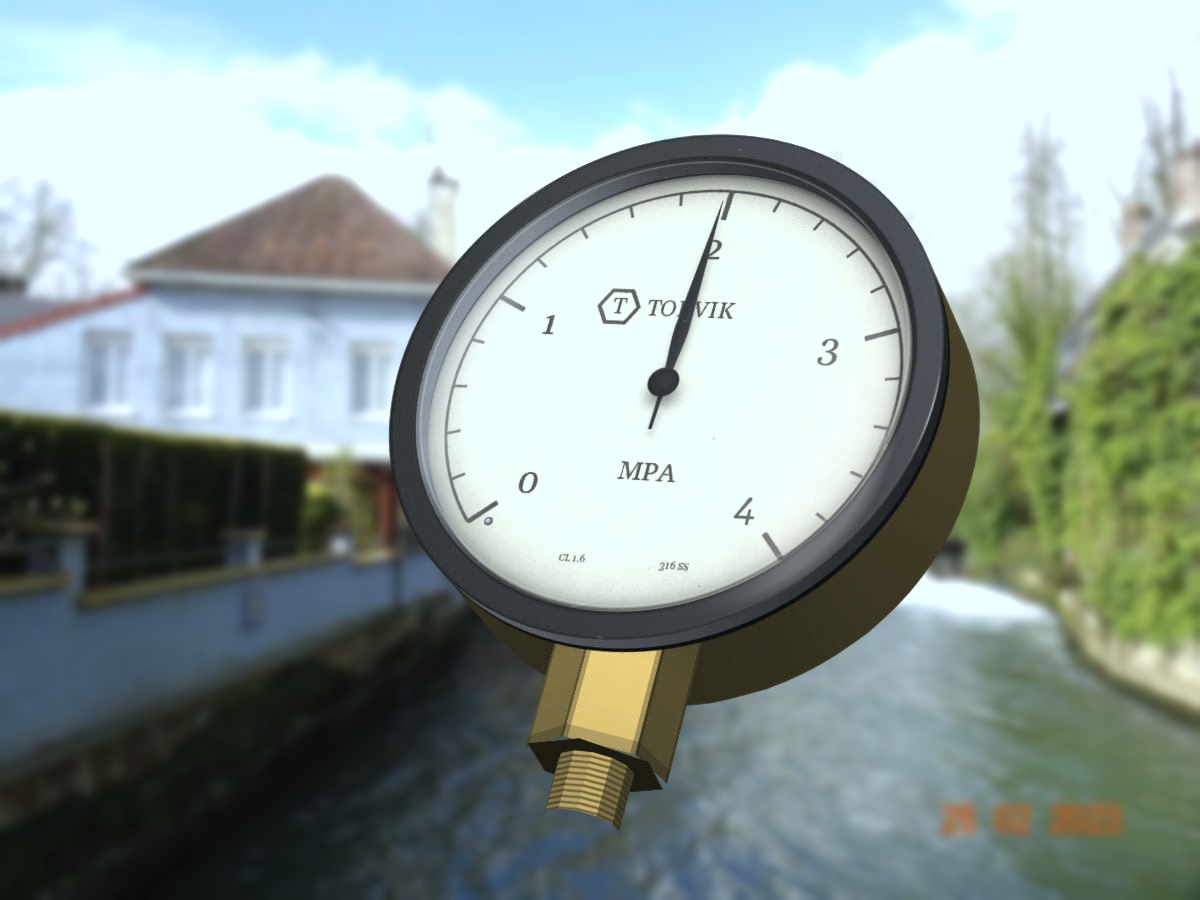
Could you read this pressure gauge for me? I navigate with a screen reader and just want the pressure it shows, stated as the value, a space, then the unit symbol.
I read 2 MPa
